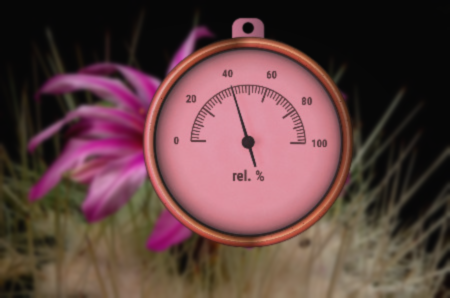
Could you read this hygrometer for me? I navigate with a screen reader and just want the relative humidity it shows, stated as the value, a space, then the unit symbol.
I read 40 %
